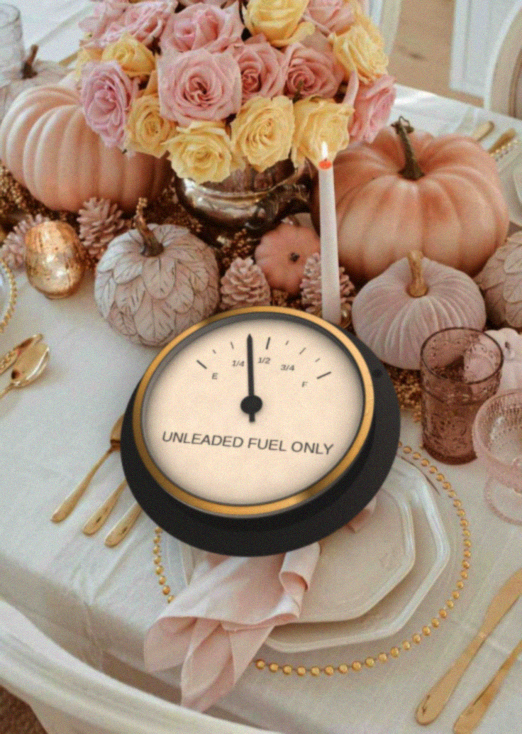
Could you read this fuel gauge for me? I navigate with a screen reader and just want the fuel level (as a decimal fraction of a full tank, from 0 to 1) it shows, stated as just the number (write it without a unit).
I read 0.375
